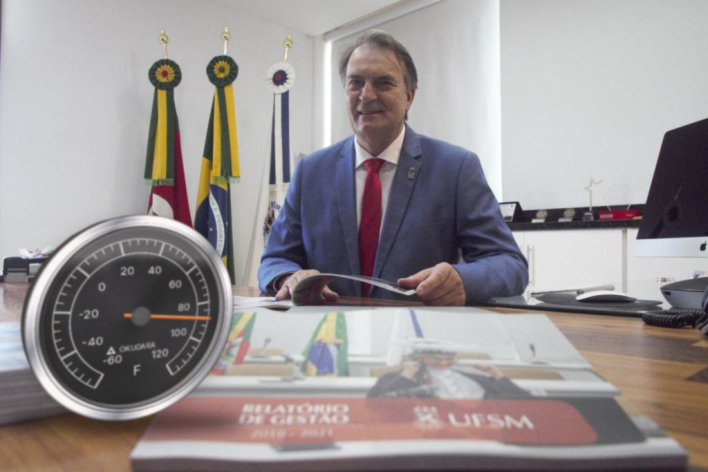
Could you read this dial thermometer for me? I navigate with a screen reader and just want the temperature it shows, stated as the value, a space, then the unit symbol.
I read 88 °F
